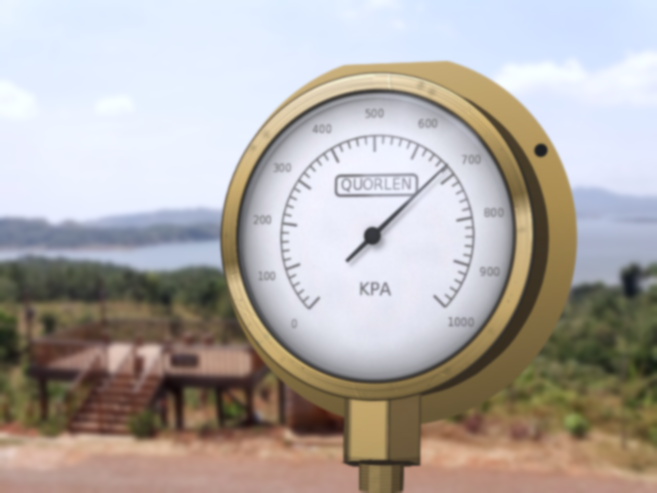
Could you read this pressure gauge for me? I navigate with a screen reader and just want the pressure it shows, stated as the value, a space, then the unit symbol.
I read 680 kPa
